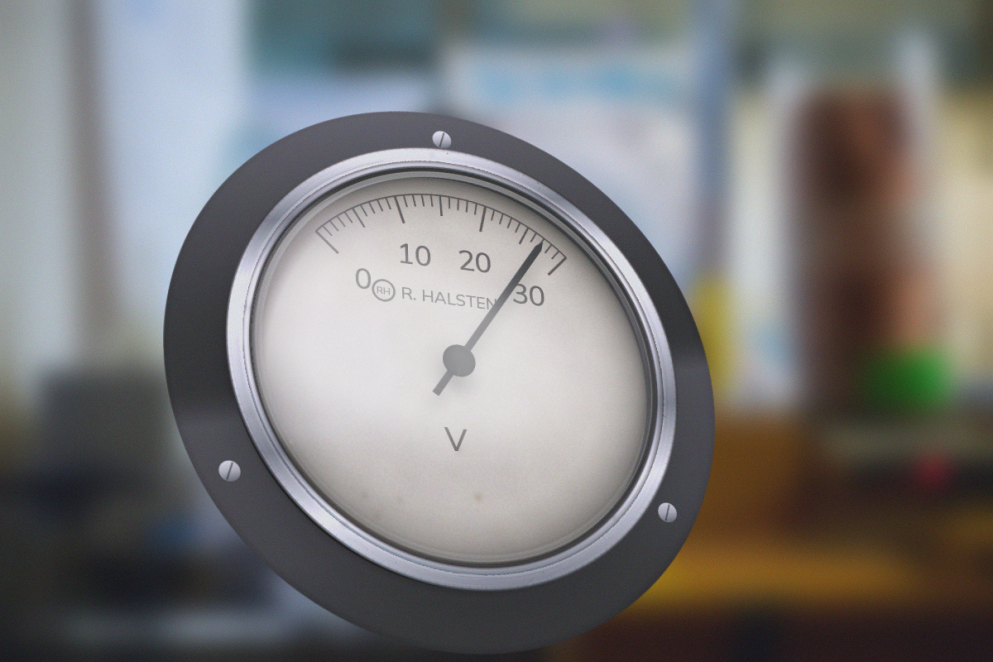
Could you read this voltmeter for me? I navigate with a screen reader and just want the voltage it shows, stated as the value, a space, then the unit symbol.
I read 27 V
